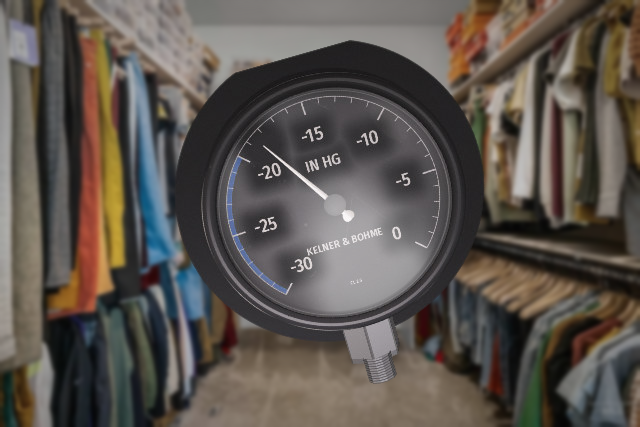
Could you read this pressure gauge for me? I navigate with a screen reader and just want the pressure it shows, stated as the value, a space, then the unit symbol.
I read -18.5 inHg
